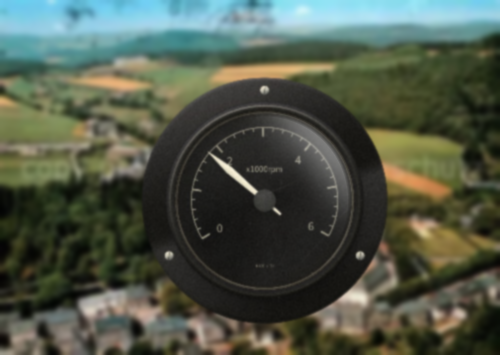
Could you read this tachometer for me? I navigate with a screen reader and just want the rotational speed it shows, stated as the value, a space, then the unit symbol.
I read 1800 rpm
